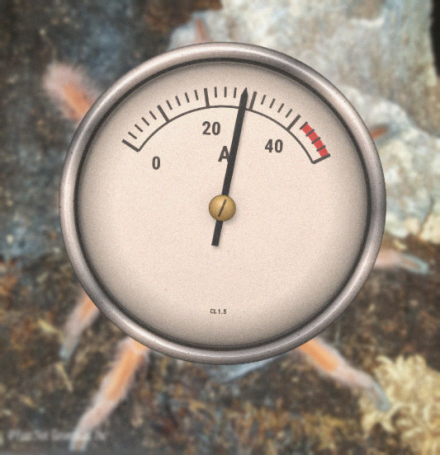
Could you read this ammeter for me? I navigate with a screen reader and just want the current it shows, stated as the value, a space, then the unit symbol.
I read 28 A
